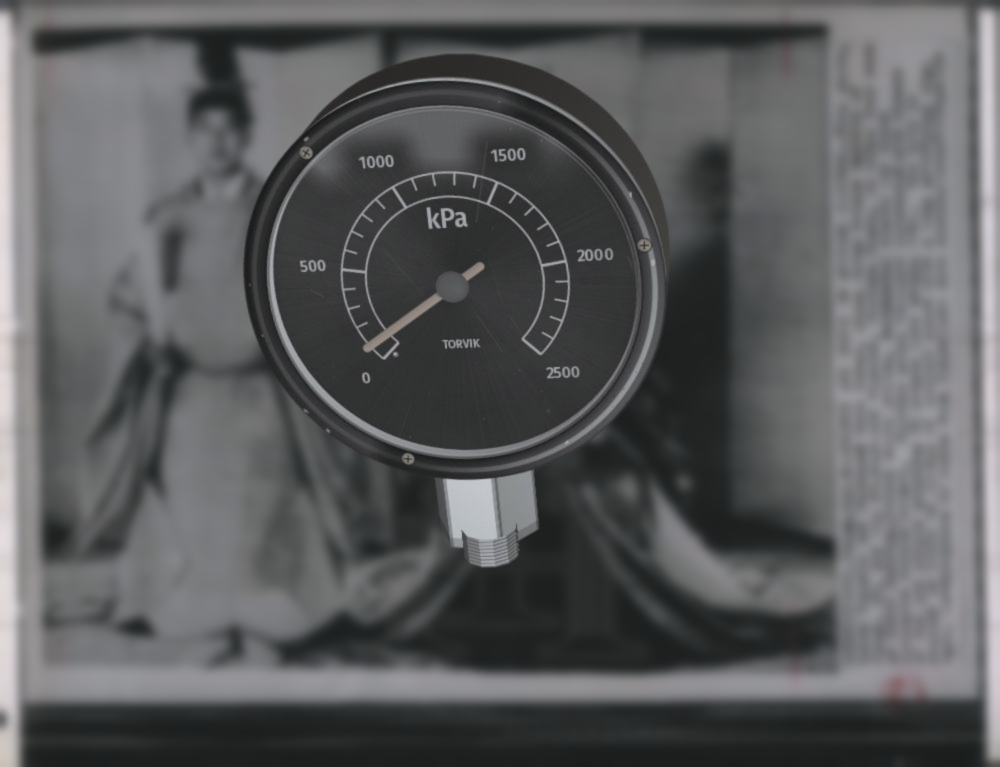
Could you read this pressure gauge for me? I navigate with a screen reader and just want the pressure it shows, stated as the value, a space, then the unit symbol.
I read 100 kPa
